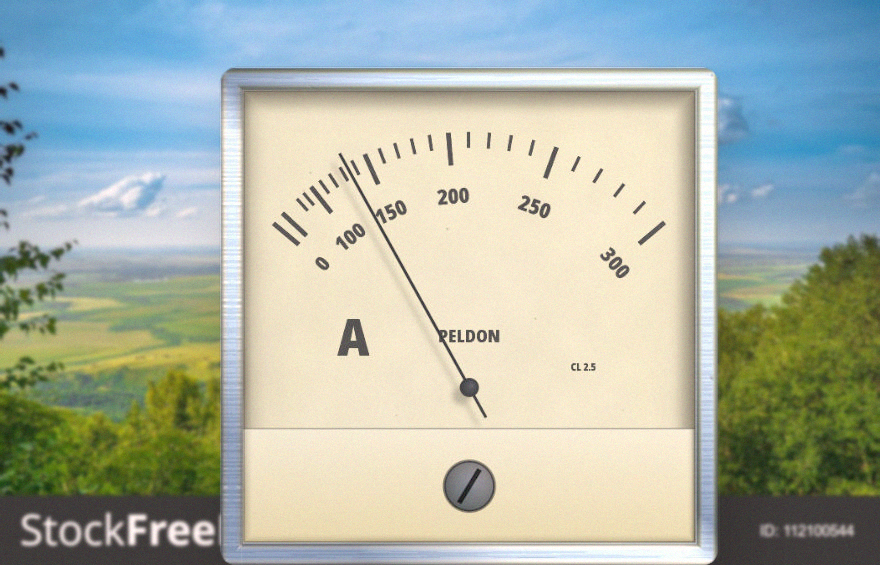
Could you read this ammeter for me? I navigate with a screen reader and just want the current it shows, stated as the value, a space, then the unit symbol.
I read 135 A
